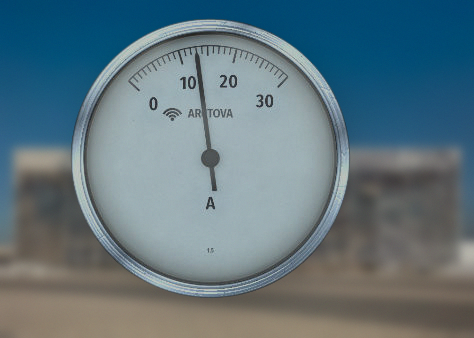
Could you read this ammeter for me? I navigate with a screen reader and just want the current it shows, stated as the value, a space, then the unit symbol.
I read 13 A
